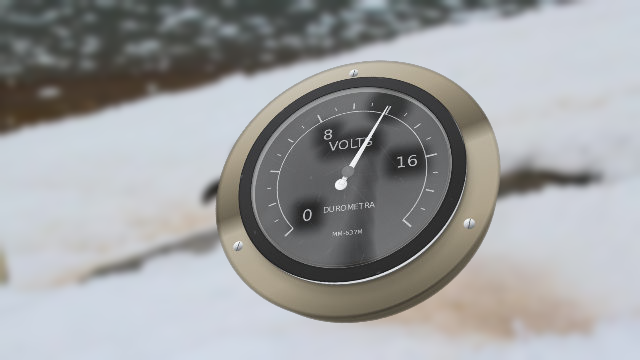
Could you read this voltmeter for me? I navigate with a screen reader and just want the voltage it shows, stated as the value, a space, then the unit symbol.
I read 12 V
